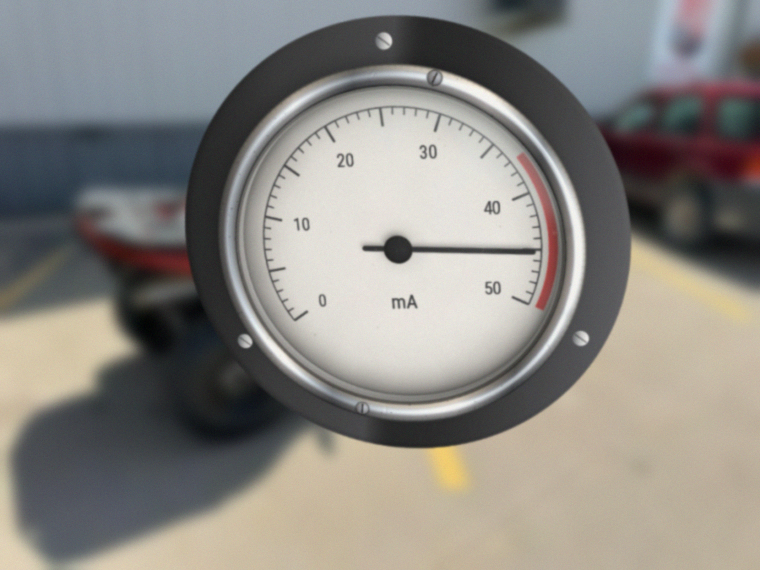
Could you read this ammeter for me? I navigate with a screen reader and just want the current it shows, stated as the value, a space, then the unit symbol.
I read 45 mA
